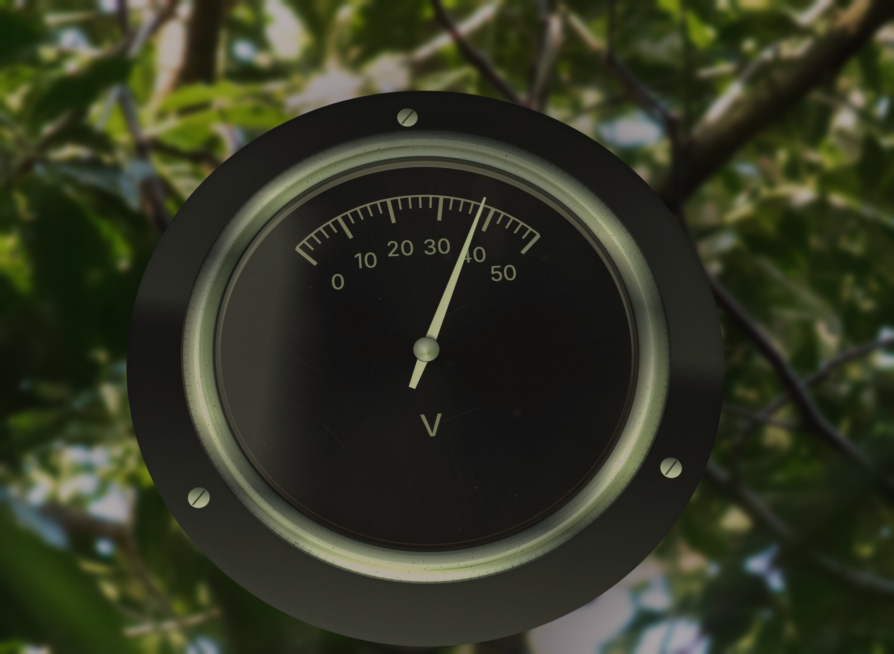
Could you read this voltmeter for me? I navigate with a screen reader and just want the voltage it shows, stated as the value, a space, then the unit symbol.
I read 38 V
